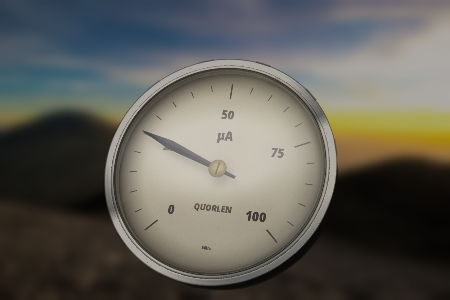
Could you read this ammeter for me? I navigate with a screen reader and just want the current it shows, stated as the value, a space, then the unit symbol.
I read 25 µA
